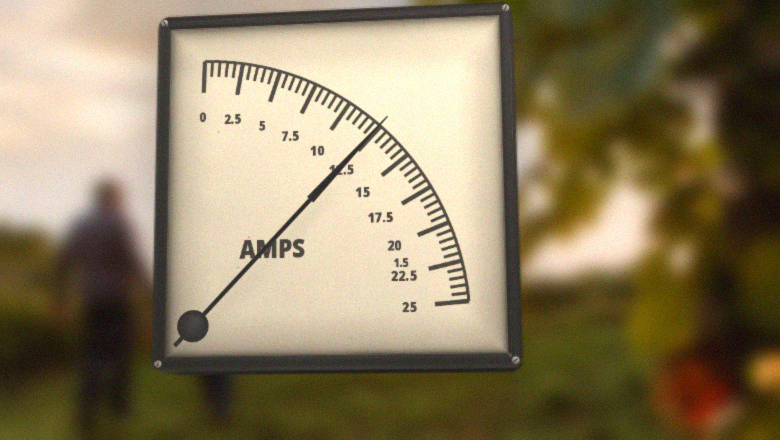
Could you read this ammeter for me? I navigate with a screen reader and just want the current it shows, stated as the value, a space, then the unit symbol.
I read 12.5 A
